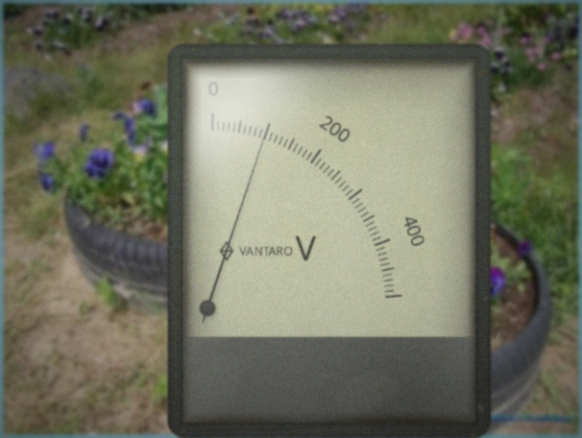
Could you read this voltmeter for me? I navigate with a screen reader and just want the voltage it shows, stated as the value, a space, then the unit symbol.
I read 100 V
